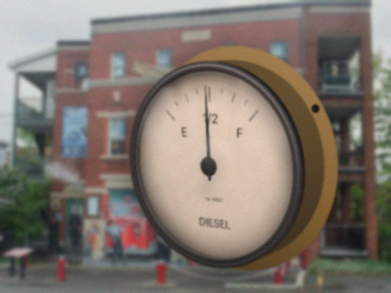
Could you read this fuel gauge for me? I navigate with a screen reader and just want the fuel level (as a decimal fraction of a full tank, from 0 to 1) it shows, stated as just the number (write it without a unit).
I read 0.5
